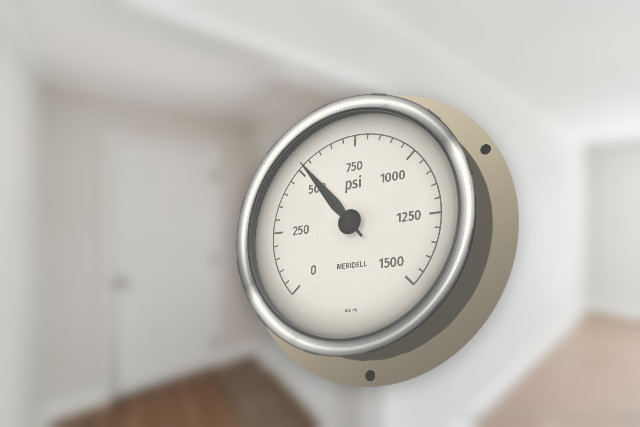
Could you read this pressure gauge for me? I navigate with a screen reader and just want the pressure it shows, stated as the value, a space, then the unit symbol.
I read 525 psi
